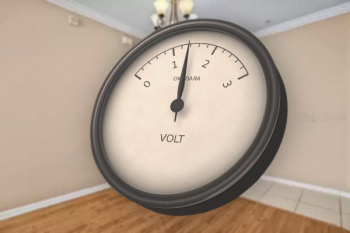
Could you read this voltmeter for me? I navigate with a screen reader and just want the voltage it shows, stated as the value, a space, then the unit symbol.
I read 1.4 V
